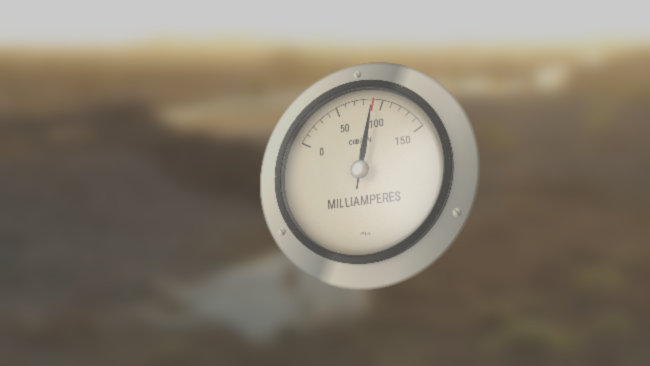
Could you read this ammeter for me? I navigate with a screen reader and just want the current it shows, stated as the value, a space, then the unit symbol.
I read 90 mA
